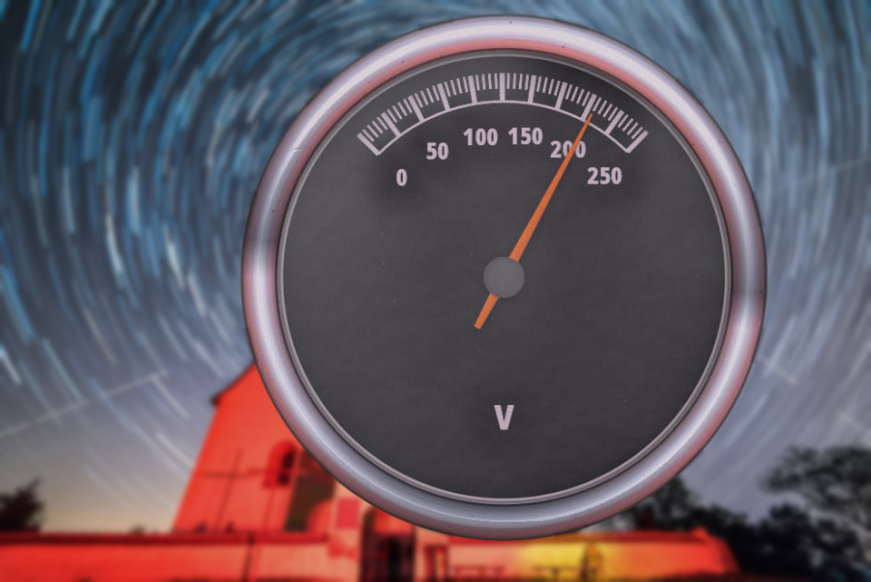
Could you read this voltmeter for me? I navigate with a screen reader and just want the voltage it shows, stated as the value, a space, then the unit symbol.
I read 205 V
